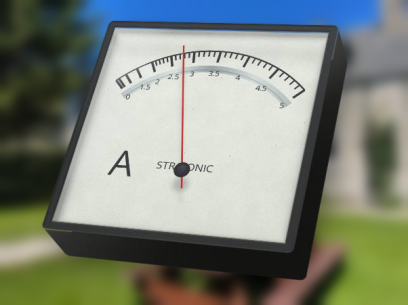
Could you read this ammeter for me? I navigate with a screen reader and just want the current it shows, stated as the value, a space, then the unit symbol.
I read 2.8 A
